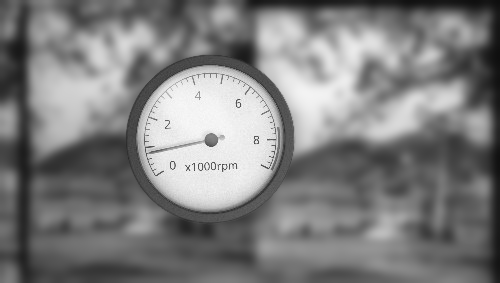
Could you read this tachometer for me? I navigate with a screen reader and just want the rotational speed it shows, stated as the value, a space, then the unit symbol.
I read 800 rpm
